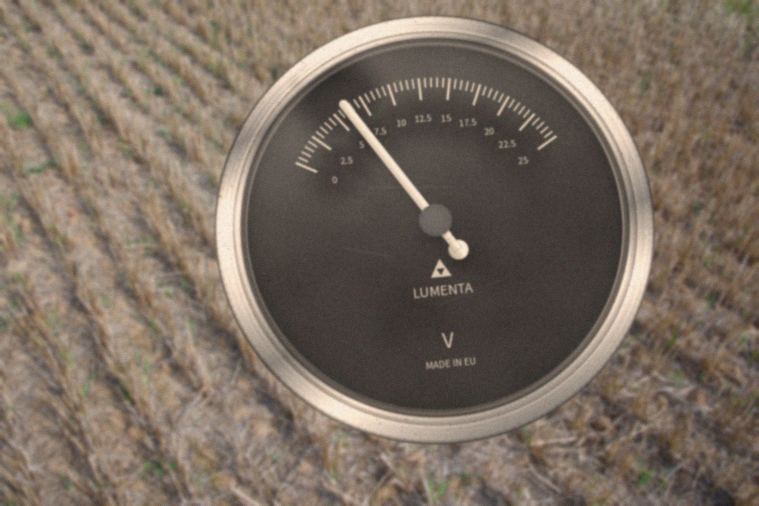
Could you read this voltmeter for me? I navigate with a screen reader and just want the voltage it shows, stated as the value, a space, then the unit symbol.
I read 6 V
